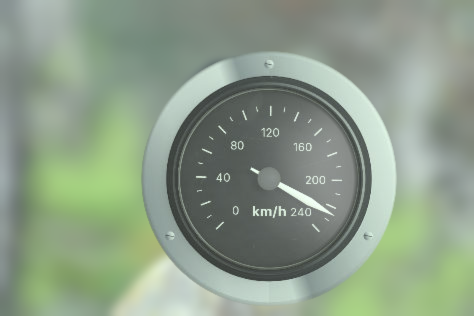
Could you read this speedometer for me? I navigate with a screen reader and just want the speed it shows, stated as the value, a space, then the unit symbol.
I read 225 km/h
